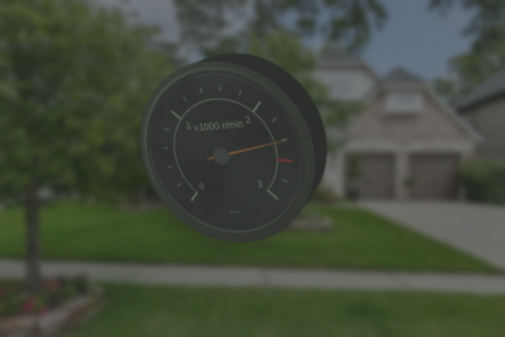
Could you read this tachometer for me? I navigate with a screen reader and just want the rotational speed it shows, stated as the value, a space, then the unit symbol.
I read 2400 rpm
